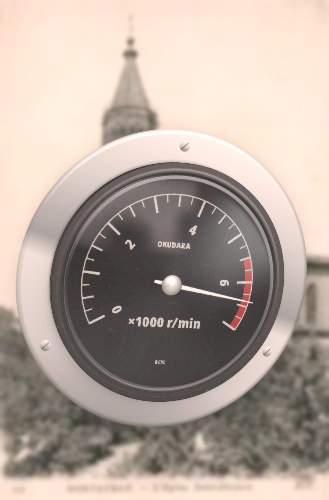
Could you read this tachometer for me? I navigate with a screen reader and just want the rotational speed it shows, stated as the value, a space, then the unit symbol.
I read 6375 rpm
